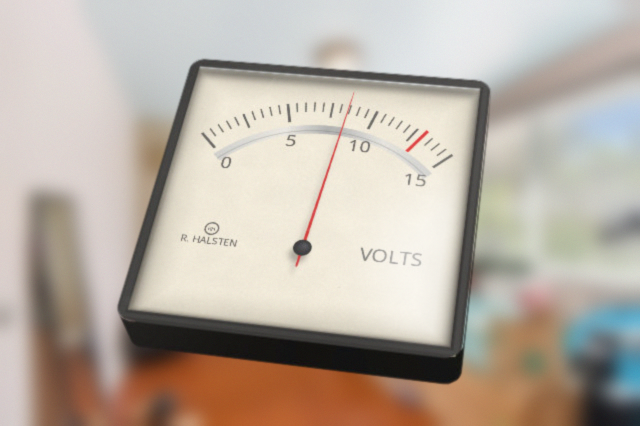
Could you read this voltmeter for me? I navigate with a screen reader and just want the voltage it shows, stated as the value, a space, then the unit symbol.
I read 8.5 V
